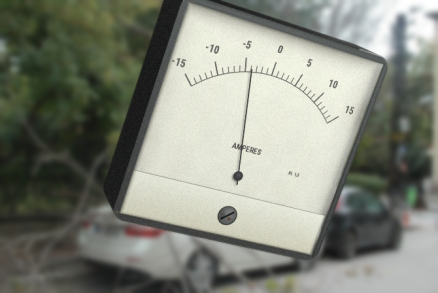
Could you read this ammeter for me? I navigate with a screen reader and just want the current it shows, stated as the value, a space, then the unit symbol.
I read -4 A
